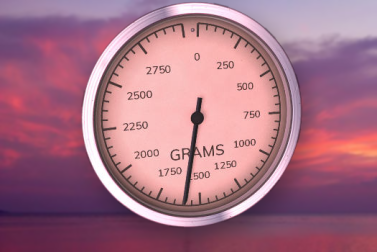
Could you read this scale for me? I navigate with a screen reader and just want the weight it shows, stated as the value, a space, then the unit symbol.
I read 1600 g
